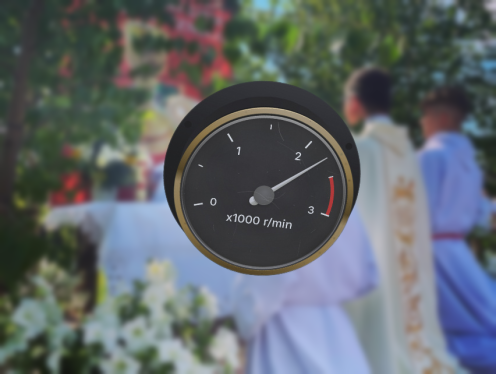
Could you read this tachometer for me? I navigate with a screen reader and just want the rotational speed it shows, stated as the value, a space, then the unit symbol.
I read 2250 rpm
